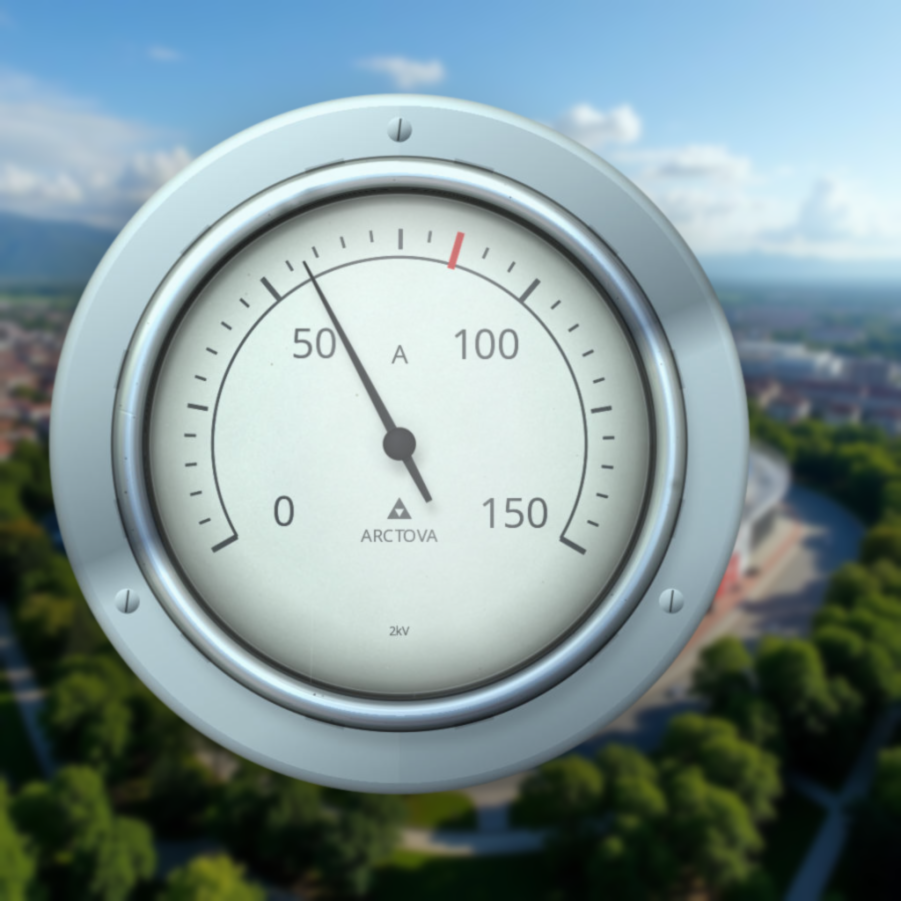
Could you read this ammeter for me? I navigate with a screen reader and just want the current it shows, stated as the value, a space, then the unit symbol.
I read 57.5 A
